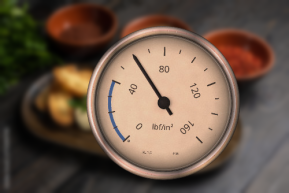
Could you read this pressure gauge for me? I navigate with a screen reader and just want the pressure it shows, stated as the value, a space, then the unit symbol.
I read 60 psi
